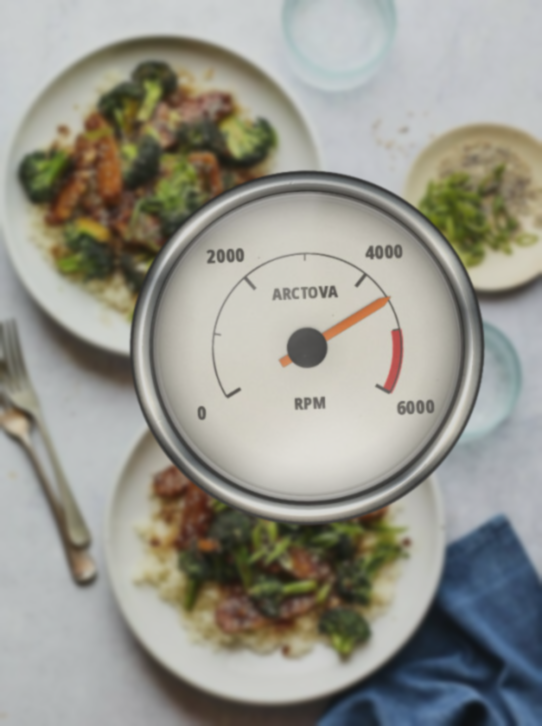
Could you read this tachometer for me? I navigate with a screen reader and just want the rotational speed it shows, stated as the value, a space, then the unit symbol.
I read 4500 rpm
